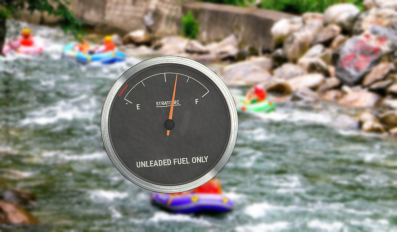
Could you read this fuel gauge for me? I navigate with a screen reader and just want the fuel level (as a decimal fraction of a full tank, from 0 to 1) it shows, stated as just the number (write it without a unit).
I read 0.625
